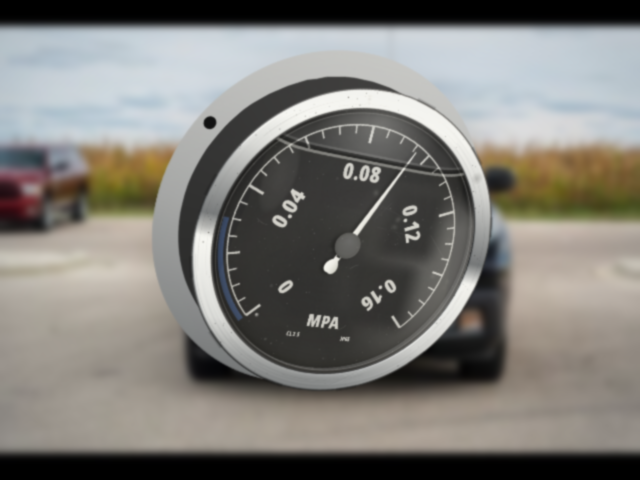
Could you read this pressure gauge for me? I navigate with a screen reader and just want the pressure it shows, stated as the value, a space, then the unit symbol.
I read 0.095 MPa
